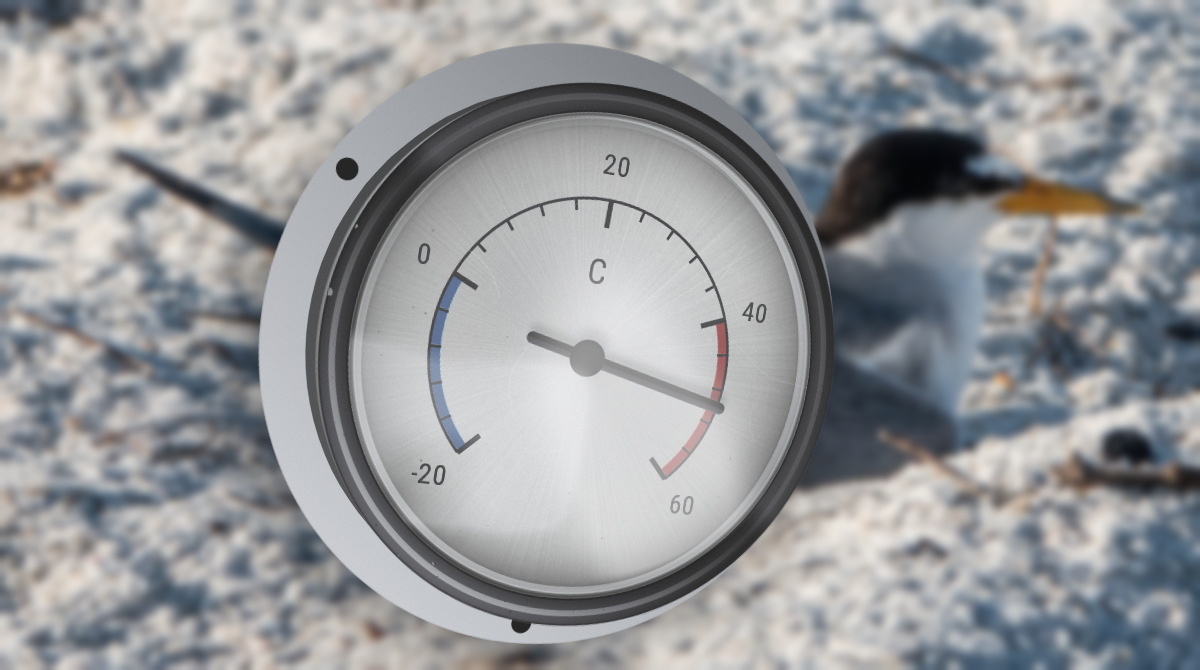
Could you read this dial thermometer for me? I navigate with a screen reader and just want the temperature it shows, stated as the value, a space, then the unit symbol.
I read 50 °C
